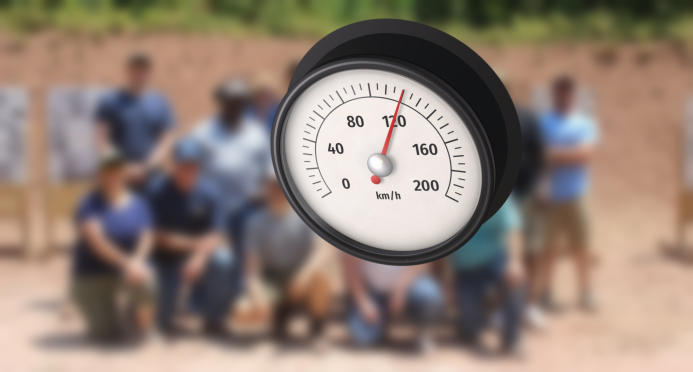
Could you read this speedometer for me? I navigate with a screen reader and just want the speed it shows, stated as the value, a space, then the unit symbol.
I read 120 km/h
